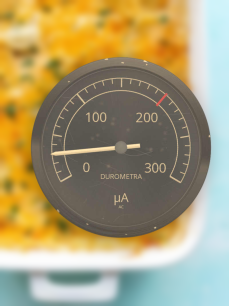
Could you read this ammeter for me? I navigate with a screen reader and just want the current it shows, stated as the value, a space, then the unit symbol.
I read 30 µA
